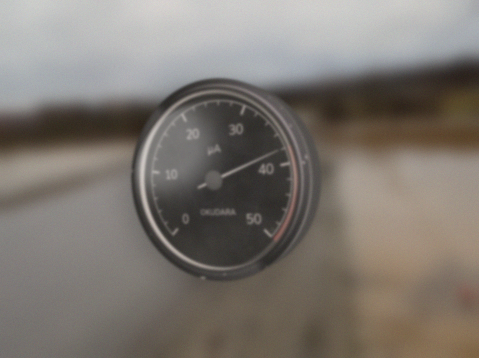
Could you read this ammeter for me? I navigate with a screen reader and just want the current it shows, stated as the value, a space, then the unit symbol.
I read 38 µA
